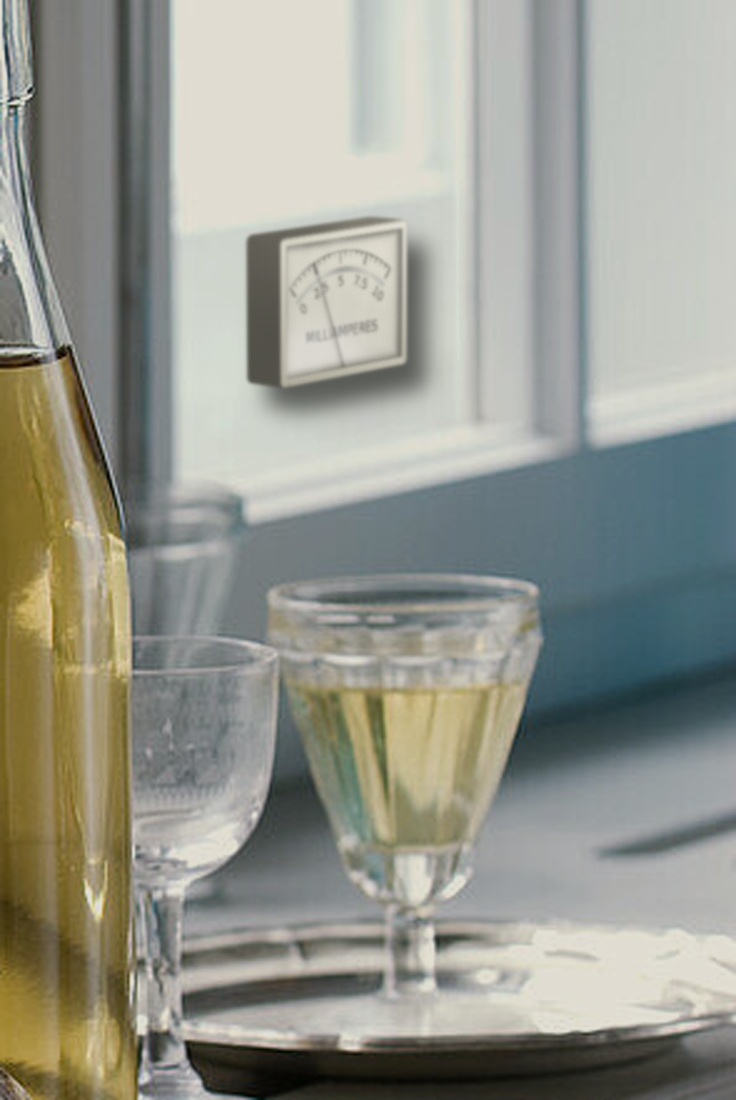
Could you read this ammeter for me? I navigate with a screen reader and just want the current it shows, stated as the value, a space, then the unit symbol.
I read 2.5 mA
